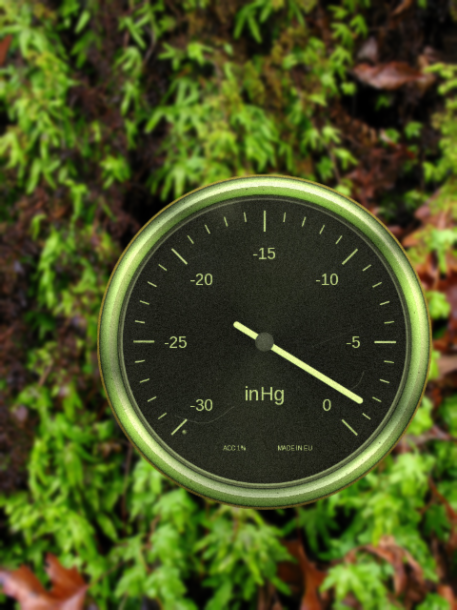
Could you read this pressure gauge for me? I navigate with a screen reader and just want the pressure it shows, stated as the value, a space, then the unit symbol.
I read -1.5 inHg
